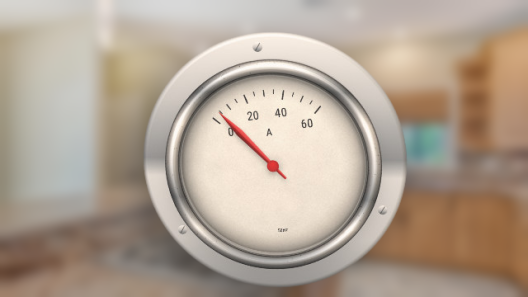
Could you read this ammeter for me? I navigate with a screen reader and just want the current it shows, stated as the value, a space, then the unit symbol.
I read 5 A
